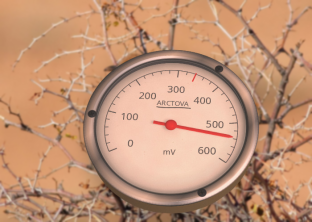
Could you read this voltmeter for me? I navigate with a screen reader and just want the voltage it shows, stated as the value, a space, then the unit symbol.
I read 540 mV
